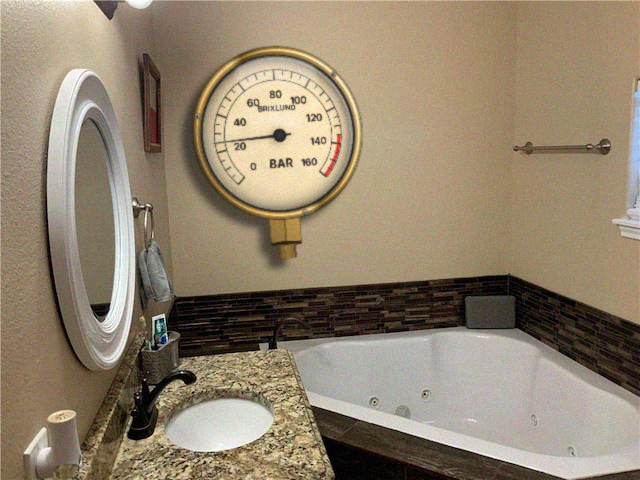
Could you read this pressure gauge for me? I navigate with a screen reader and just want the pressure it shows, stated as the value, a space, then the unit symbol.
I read 25 bar
